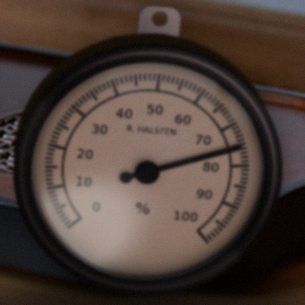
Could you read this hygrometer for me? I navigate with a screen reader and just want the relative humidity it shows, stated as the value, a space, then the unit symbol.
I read 75 %
